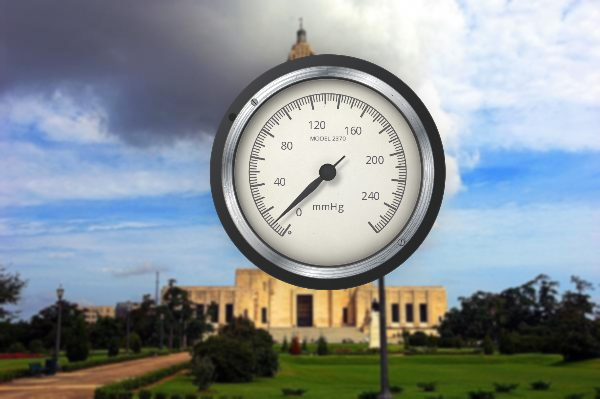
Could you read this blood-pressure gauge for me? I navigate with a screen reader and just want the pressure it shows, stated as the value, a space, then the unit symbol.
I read 10 mmHg
